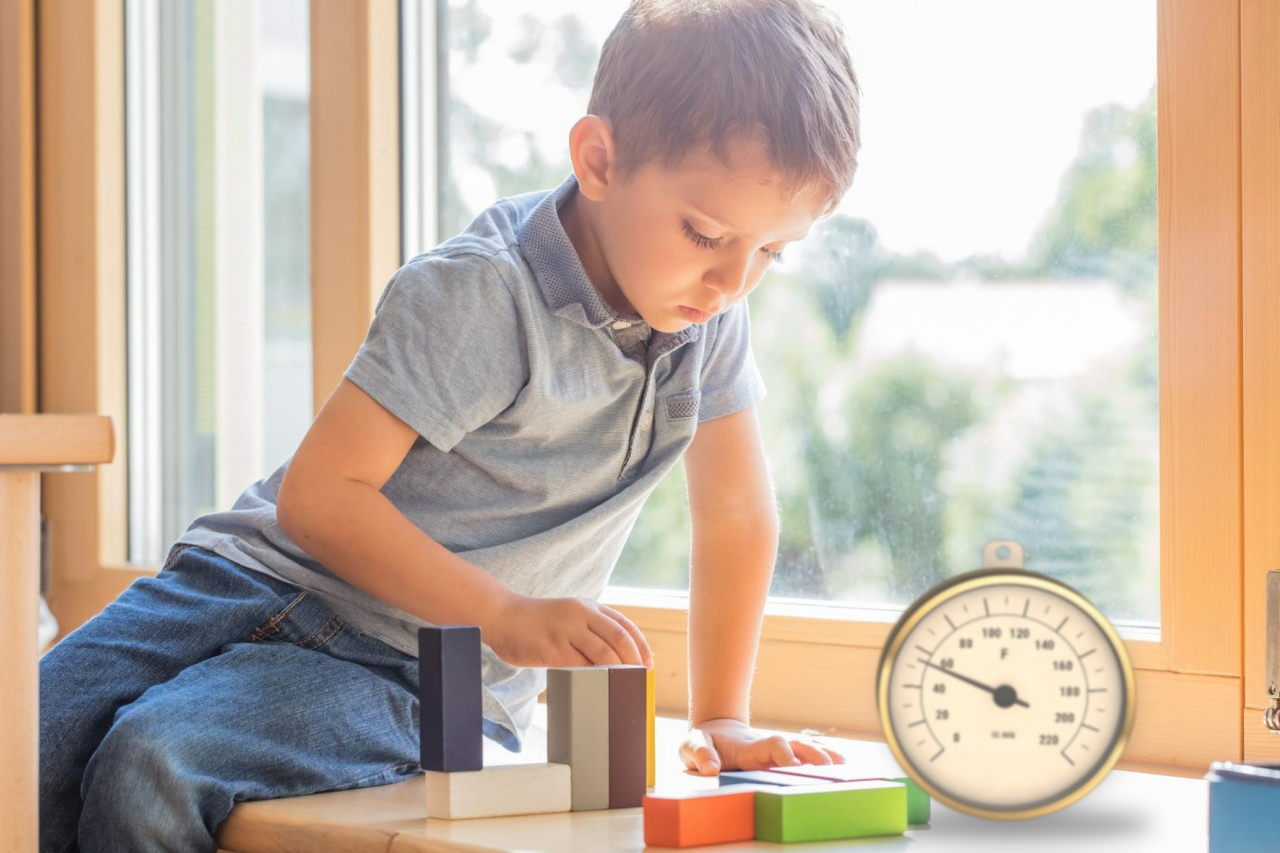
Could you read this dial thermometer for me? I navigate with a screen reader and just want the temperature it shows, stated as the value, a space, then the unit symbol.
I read 55 °F
